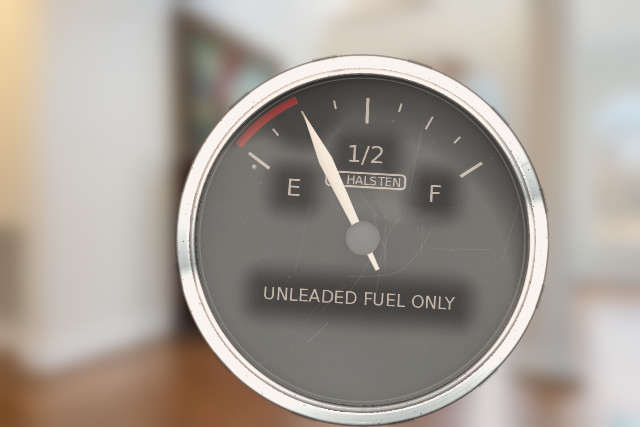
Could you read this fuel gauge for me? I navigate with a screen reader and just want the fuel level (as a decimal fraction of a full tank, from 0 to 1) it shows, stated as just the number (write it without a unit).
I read 0.25
